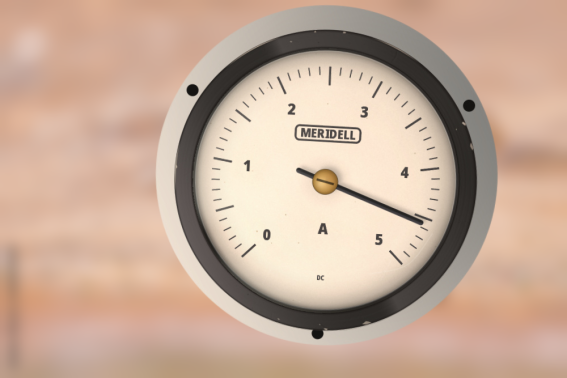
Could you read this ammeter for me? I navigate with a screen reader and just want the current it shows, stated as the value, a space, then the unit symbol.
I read 4.55 A
